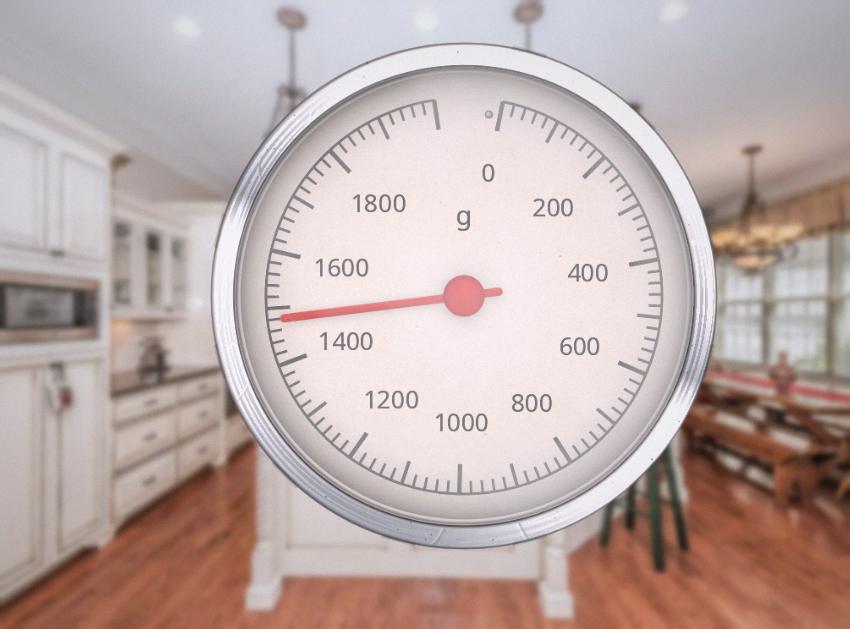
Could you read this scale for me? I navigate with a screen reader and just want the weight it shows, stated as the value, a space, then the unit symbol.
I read 1480 g
